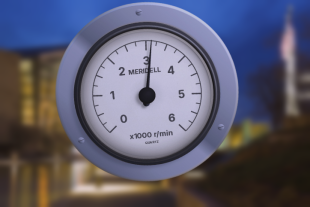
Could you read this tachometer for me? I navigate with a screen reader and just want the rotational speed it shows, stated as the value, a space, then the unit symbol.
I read 3125 rpm
